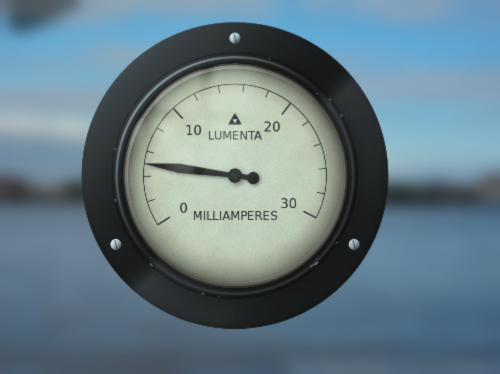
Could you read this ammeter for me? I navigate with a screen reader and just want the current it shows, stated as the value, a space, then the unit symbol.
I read 5 mA
